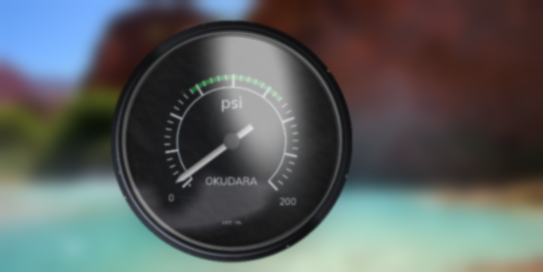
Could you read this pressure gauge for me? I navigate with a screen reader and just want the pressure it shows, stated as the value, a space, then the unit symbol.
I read 5 psi
